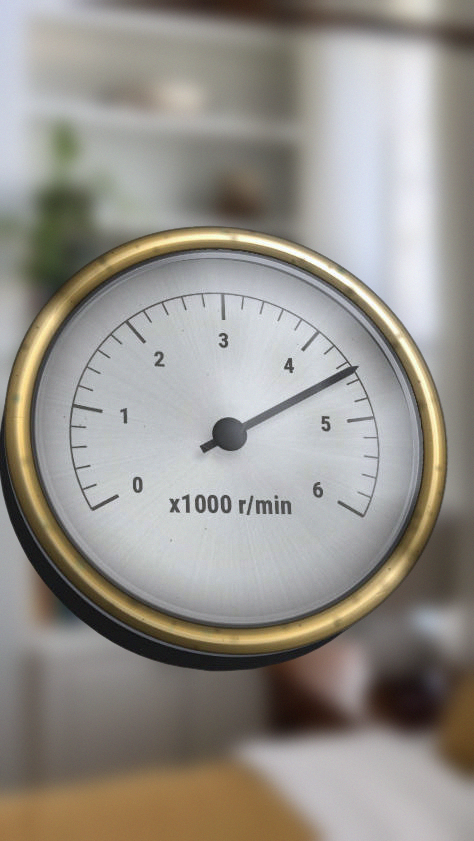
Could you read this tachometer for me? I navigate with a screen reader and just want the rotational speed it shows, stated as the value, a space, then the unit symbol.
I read 4500 rpm
